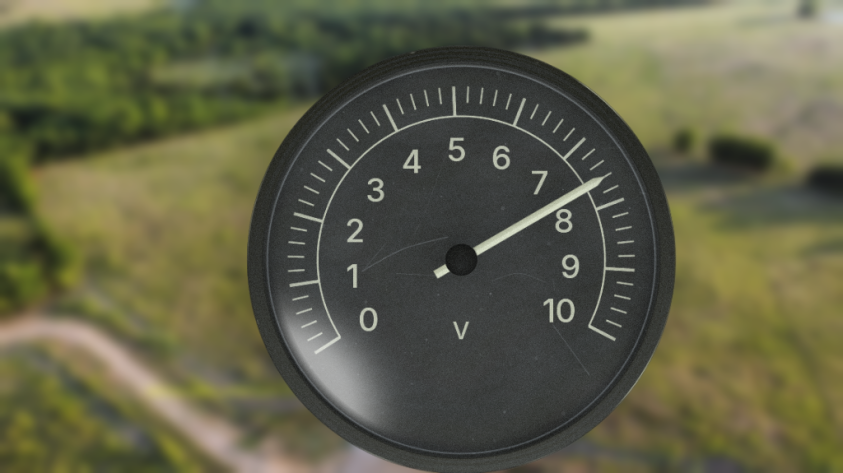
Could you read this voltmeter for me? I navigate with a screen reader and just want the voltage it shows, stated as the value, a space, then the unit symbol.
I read 7.6 V
